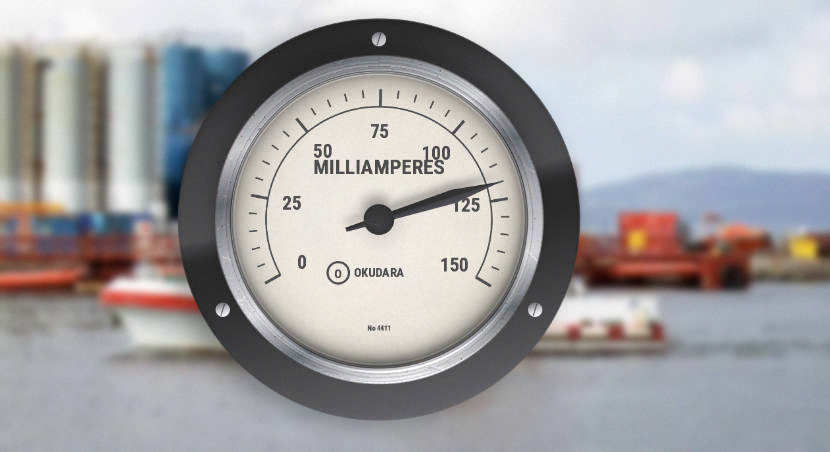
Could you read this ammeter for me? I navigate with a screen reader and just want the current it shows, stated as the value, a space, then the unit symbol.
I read 120 mA
